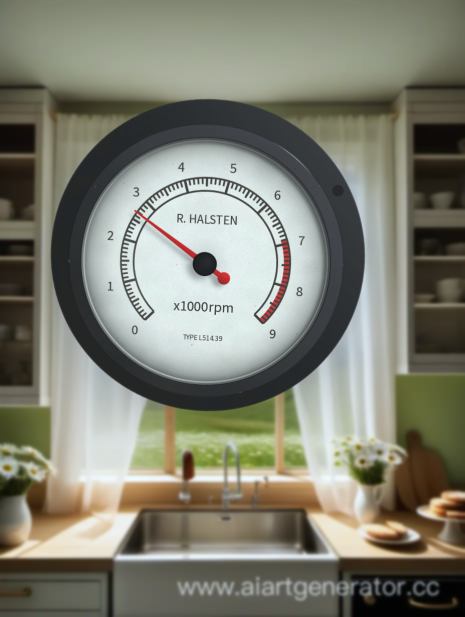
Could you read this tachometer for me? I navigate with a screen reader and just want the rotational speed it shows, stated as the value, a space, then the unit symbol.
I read 2700 rpm
